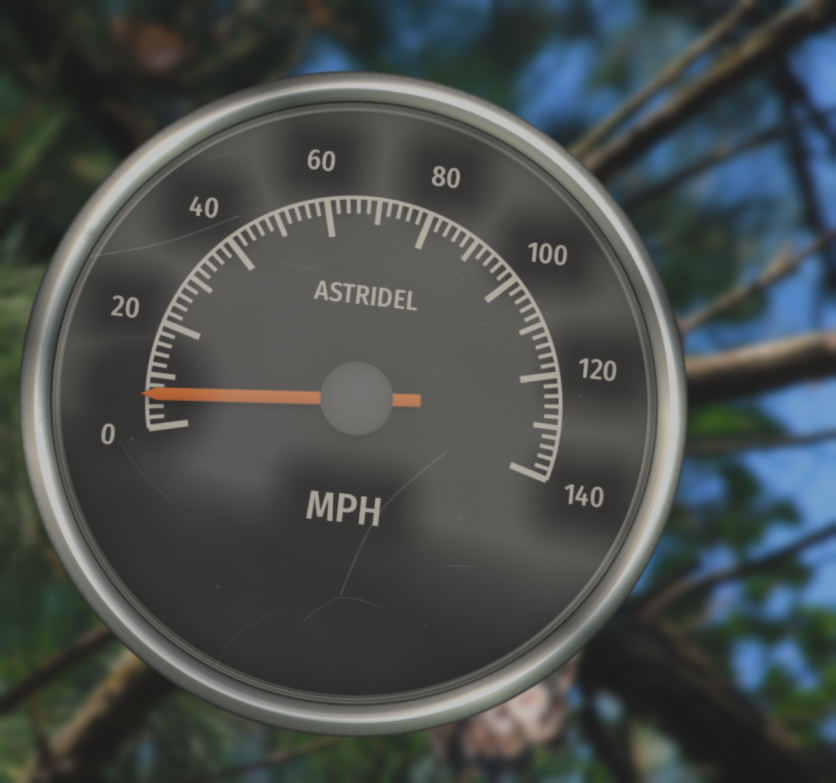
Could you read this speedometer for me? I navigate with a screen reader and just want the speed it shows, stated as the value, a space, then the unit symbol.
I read 6 mph
